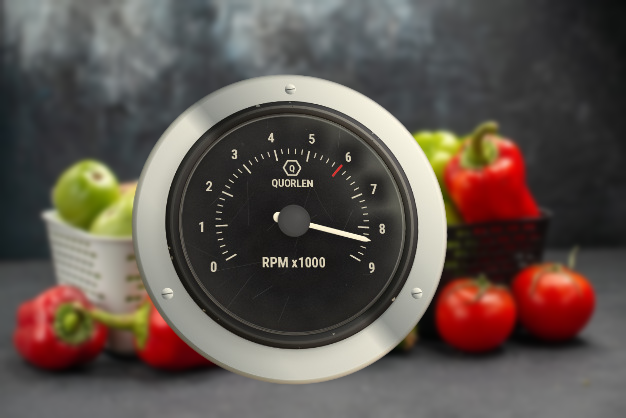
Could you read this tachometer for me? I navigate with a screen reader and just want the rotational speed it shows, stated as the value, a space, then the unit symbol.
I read 8400 rpm
